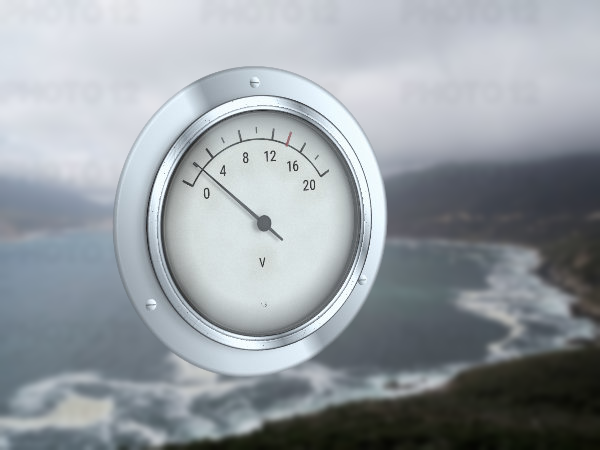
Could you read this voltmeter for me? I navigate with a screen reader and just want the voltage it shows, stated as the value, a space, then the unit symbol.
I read 2 V
